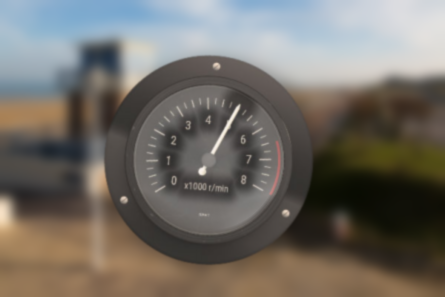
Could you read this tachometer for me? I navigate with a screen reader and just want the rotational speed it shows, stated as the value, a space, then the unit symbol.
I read 5000 rpm
